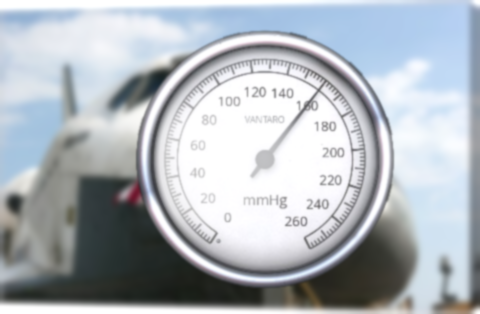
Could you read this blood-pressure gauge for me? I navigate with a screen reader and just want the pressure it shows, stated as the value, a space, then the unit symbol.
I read 160 mmHg
